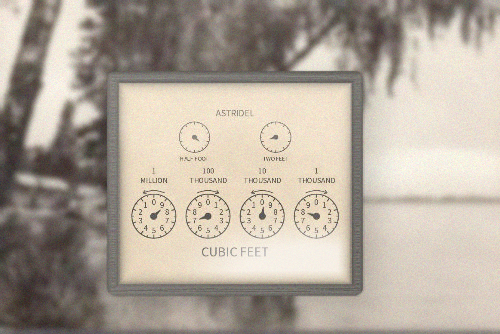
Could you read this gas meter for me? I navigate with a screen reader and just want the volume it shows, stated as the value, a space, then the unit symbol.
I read 869800 ft³
